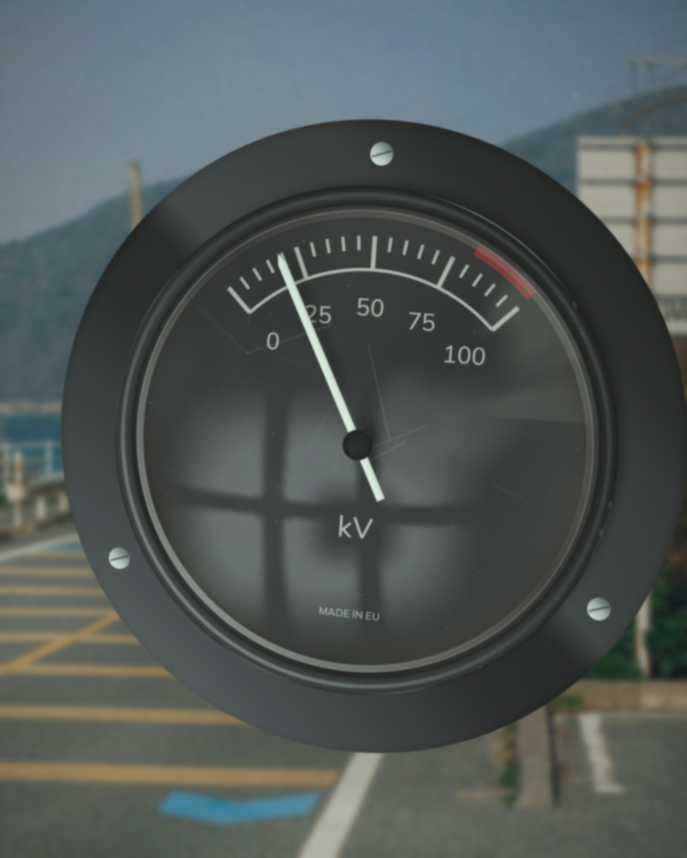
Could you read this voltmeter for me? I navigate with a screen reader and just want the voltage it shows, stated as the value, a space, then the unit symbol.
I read 20 kV
